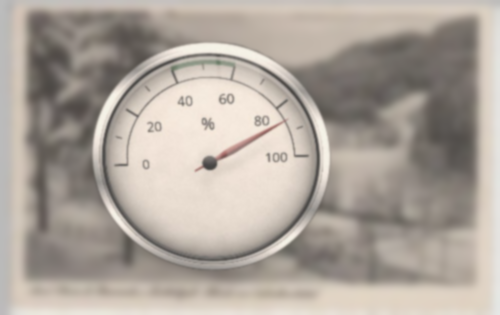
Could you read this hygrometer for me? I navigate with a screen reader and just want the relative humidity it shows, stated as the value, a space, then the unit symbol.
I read 85 %
